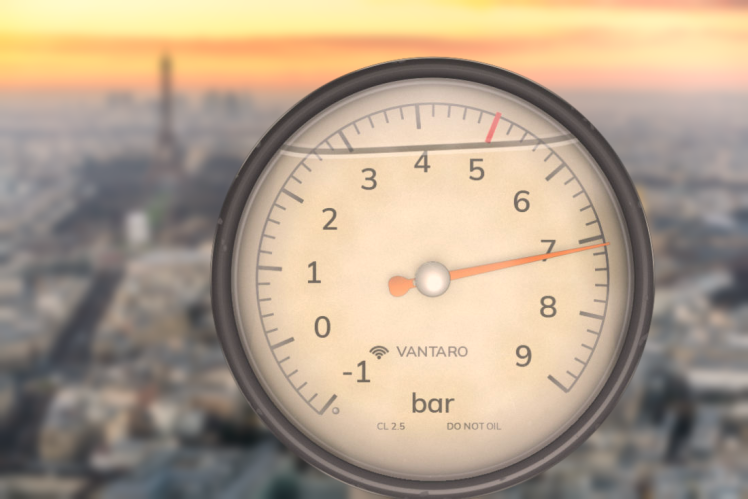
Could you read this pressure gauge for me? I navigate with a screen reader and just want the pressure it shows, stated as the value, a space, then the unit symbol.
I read 7.1 bar
